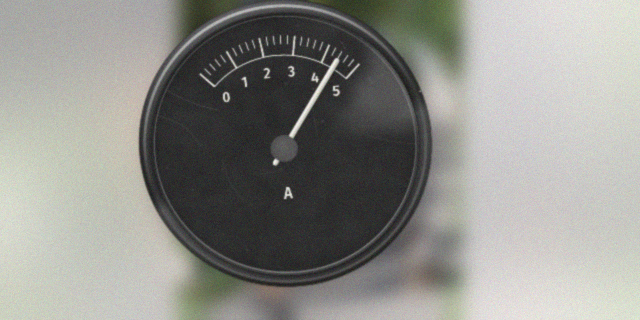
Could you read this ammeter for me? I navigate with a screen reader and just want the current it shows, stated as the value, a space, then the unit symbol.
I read 4.4 A
